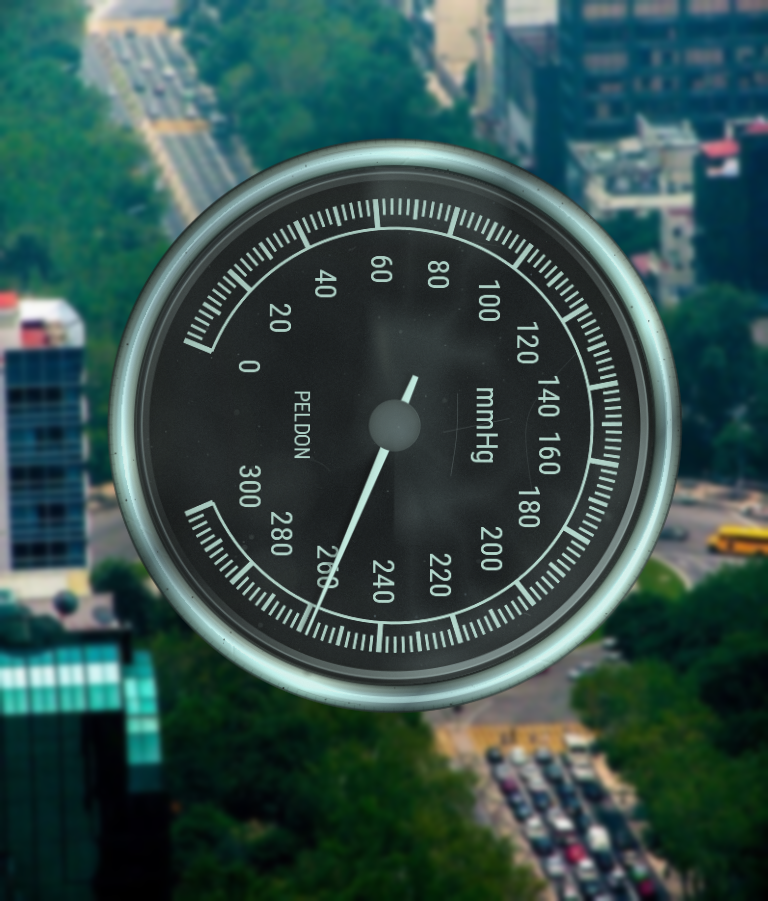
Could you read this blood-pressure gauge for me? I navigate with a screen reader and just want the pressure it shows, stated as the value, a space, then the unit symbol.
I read 258 mmHg
